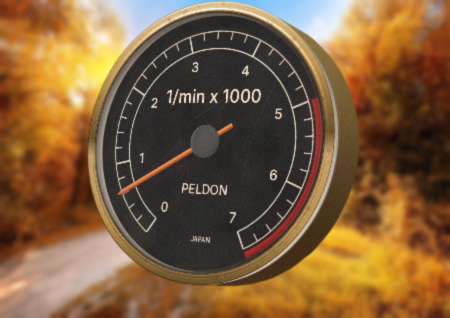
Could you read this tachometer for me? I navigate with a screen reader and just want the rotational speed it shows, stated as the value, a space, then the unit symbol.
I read 600 rpm
